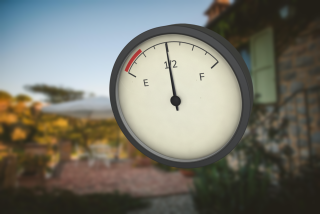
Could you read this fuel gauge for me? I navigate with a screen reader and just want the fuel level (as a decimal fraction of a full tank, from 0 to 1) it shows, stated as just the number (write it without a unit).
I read 0.5
